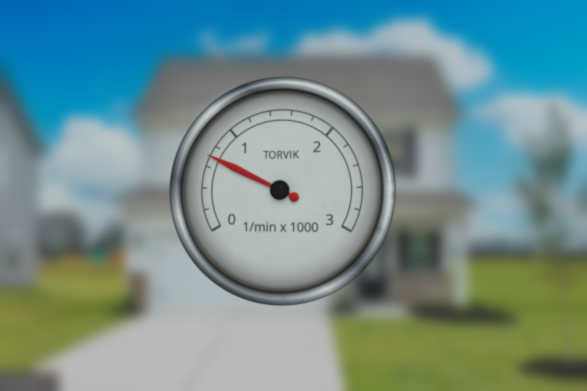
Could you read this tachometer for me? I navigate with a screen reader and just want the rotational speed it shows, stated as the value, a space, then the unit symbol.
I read 700 rpm
